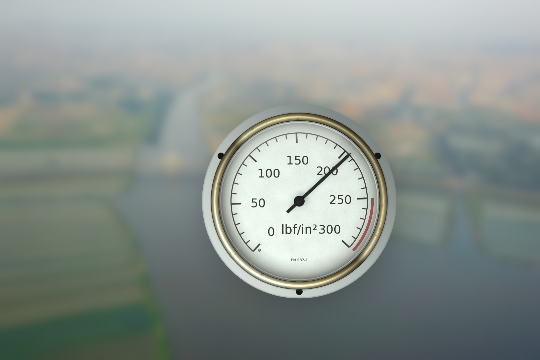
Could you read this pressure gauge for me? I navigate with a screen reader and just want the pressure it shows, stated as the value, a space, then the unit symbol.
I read 205 psi
